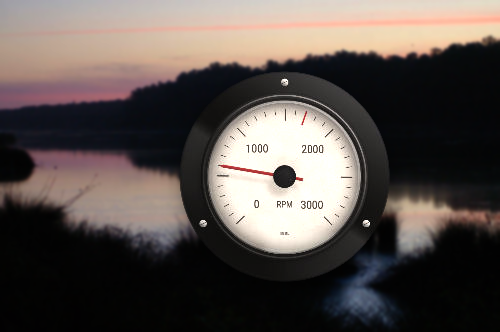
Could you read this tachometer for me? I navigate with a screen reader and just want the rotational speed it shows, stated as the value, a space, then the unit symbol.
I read 600 rpm
